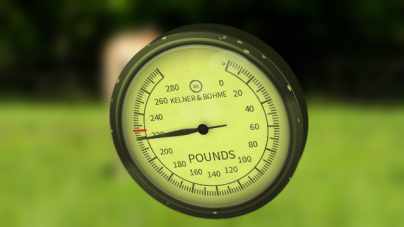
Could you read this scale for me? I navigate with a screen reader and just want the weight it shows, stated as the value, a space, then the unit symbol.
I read 220 lb
